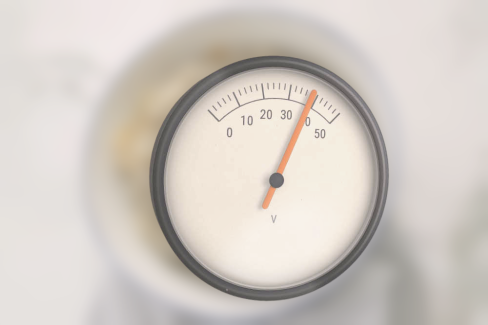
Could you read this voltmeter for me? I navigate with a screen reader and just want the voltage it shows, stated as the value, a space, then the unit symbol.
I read 38 V
